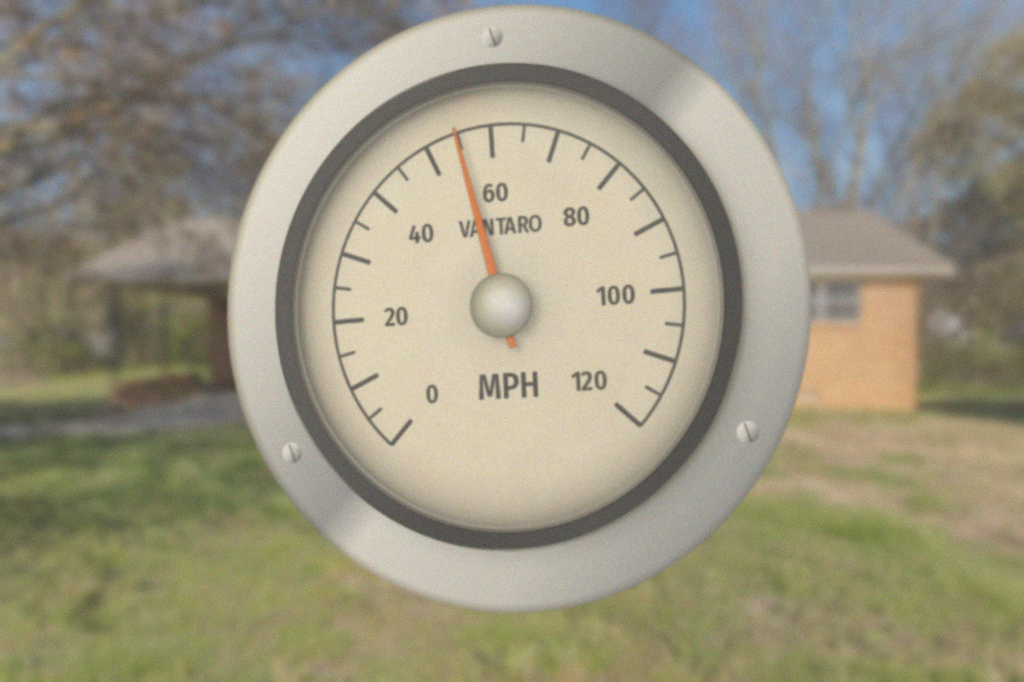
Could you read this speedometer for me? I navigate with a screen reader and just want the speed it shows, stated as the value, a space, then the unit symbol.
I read 55 mph
